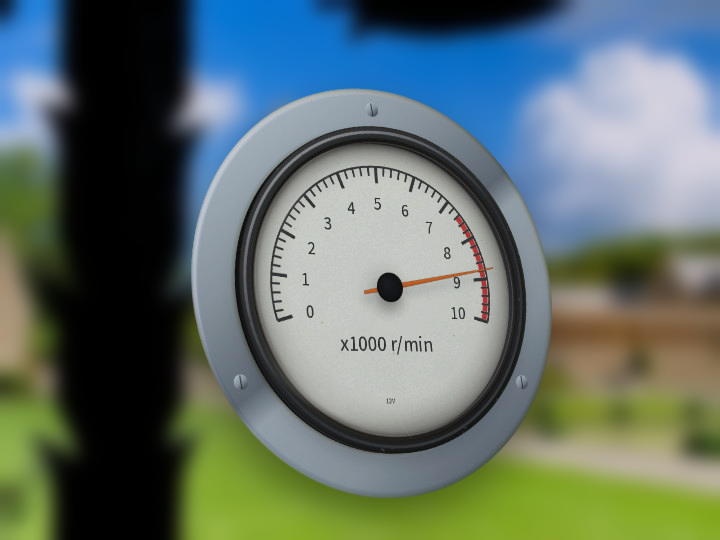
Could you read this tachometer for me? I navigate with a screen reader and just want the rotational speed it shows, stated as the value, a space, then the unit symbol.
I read 8800 rpm
